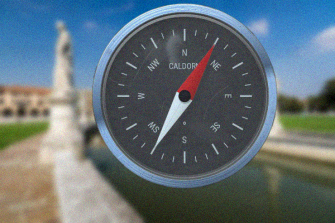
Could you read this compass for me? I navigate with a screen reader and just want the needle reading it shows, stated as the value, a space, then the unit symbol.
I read 30 °
